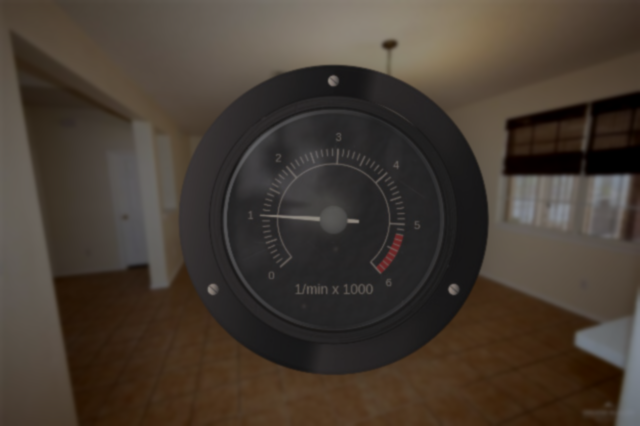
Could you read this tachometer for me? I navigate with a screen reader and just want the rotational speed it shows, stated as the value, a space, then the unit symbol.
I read 1000 rpm
